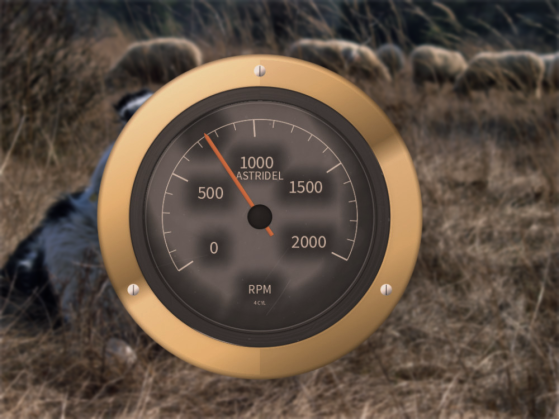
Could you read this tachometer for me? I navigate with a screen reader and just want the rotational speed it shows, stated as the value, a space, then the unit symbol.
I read 750 rpm
